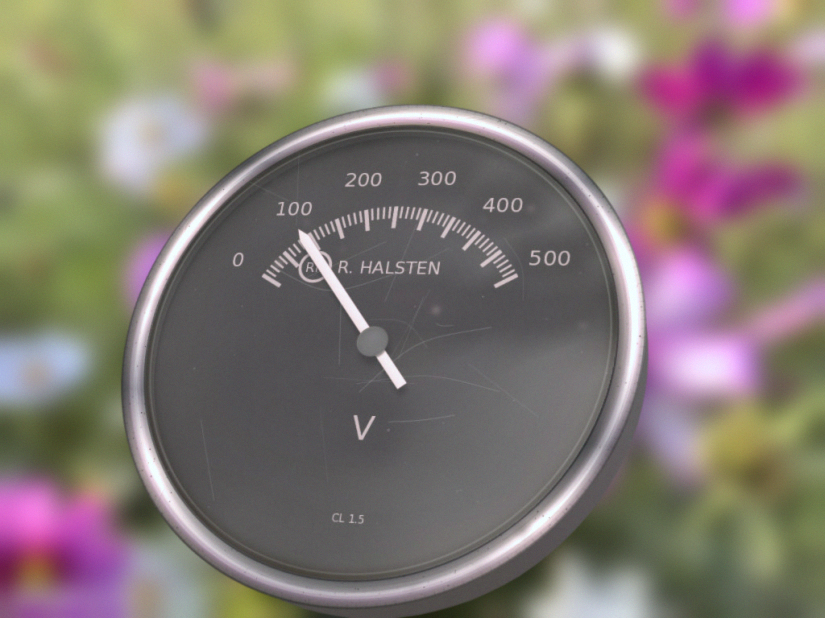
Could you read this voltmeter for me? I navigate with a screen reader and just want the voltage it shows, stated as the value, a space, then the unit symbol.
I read 90 V
